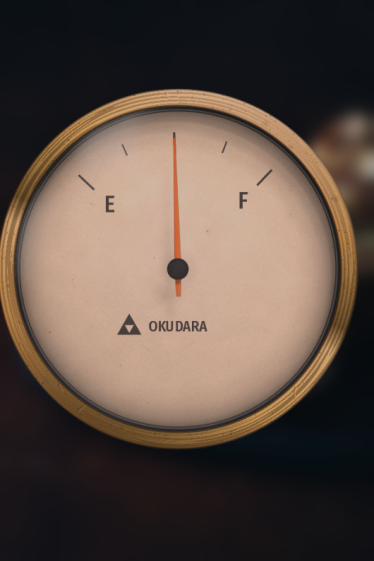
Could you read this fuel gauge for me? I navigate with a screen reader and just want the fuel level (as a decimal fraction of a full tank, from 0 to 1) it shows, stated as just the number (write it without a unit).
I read 0.5
